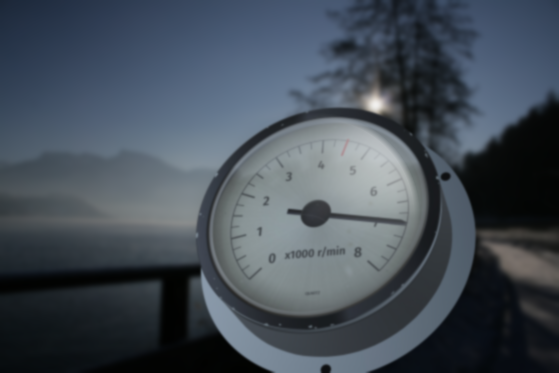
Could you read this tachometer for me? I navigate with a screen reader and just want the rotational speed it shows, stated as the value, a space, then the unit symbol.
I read 7000 rpm
